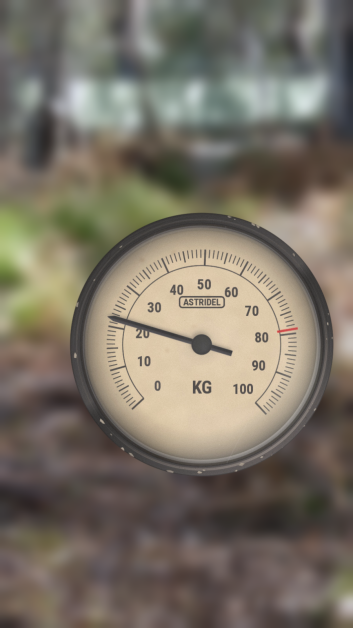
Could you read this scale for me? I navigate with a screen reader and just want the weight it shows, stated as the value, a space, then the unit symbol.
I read 22 kg
